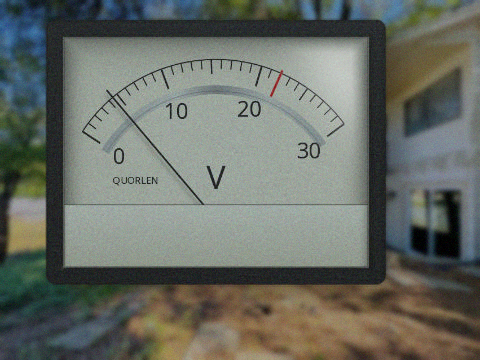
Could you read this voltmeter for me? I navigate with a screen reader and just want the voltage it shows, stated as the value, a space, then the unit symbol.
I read 4.5 V
